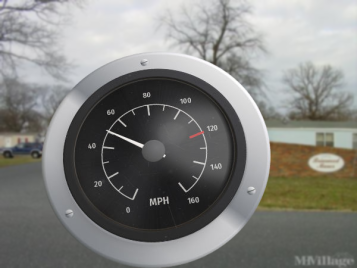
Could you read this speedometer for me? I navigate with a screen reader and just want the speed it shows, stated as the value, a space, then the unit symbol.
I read 50 mph
